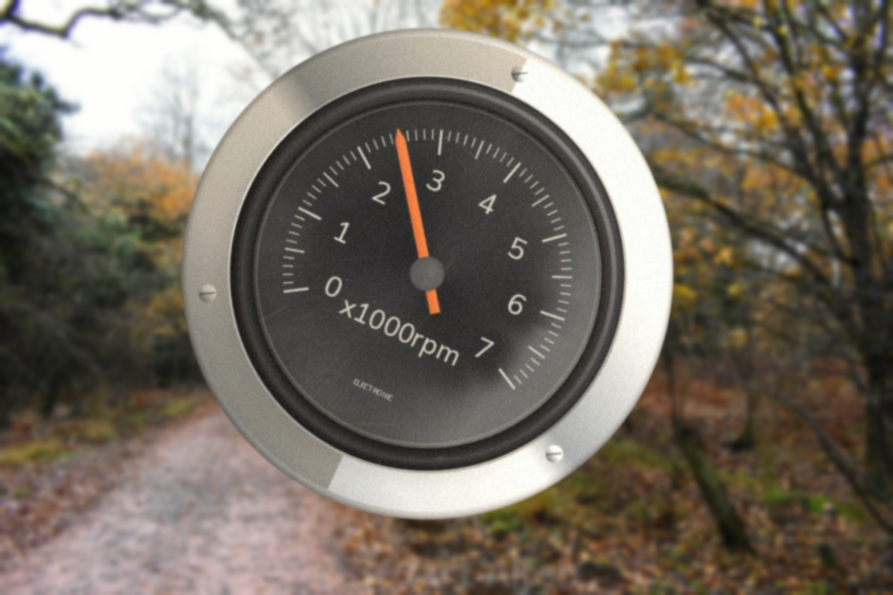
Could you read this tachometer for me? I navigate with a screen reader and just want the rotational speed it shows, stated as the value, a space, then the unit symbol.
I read 2500 rpm
